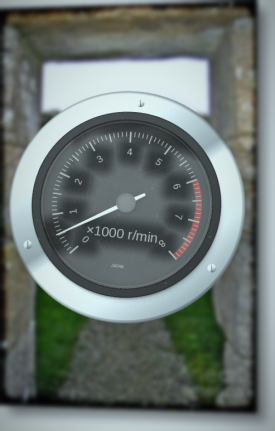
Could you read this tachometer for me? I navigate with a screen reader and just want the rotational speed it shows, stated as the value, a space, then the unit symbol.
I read 500 rpm
